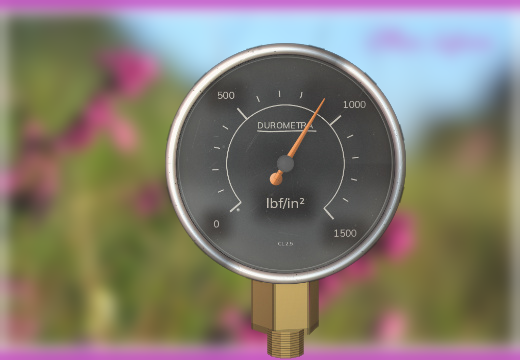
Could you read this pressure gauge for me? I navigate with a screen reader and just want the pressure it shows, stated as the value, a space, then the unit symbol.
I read 900 psi
